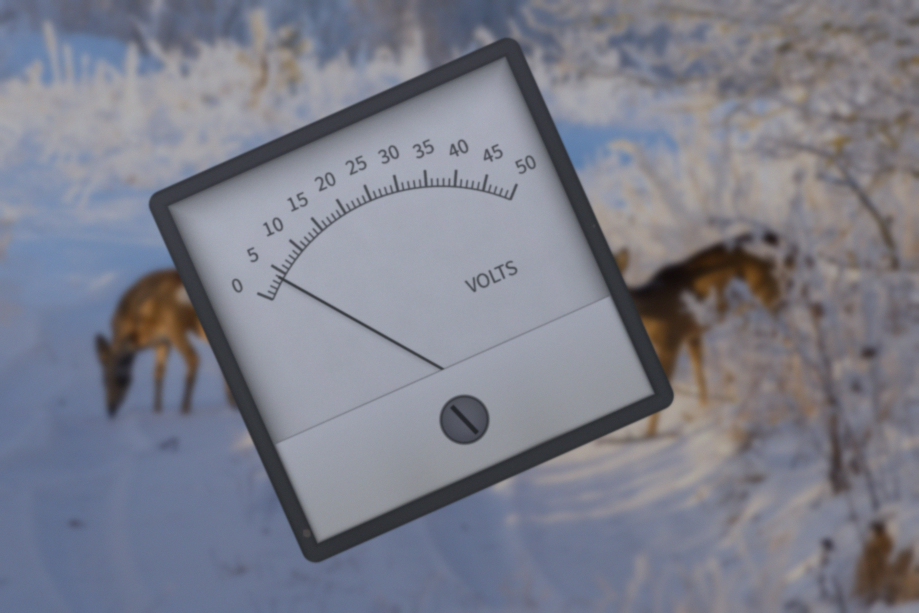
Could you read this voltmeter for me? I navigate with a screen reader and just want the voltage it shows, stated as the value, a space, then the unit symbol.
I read 4 V
